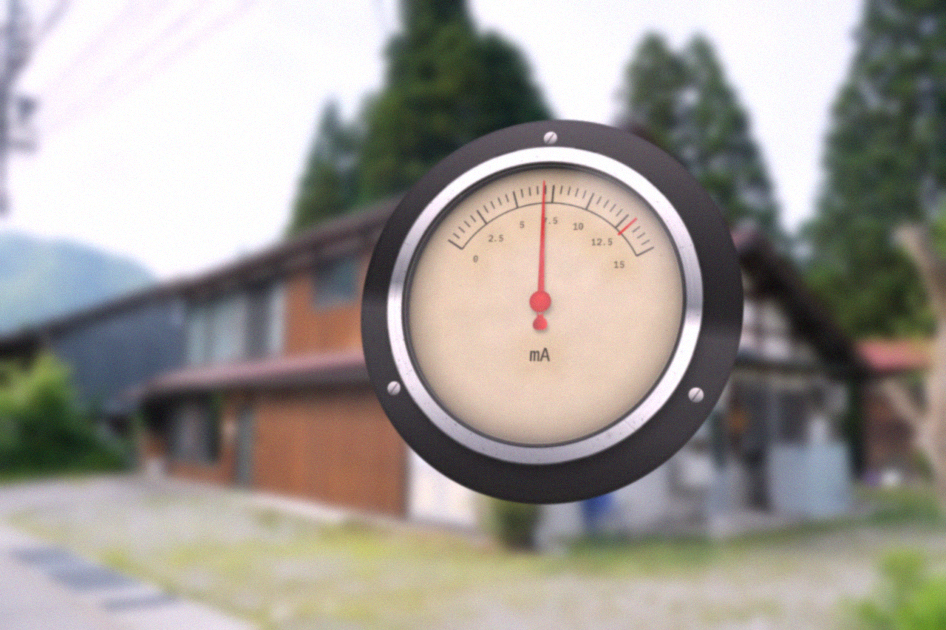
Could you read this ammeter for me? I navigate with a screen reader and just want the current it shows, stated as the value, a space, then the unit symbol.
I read 7 mA
